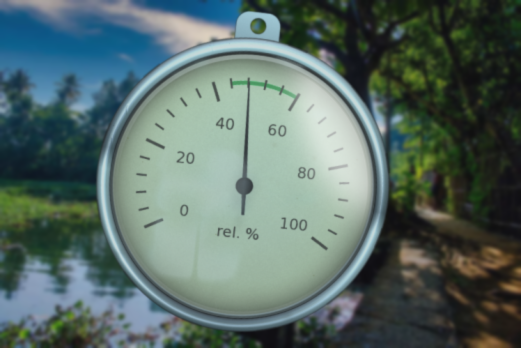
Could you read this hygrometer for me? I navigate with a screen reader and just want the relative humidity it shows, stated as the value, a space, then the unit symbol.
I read 48 %
